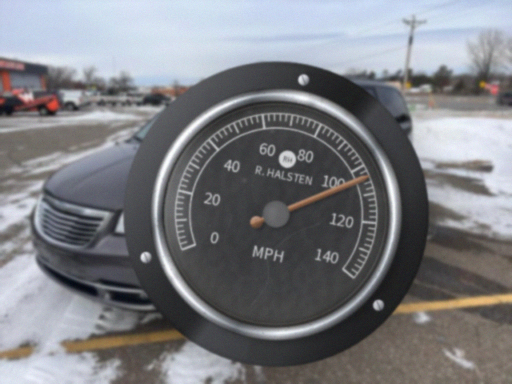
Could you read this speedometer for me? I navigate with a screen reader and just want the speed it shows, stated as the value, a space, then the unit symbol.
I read 104 mph
